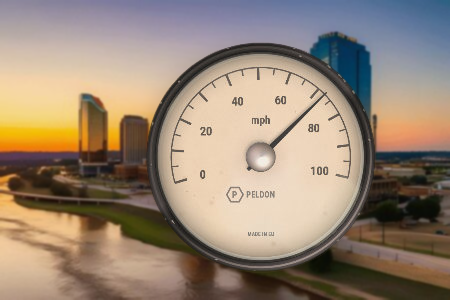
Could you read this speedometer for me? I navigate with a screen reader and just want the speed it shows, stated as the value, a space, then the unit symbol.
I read 72.5 mph
